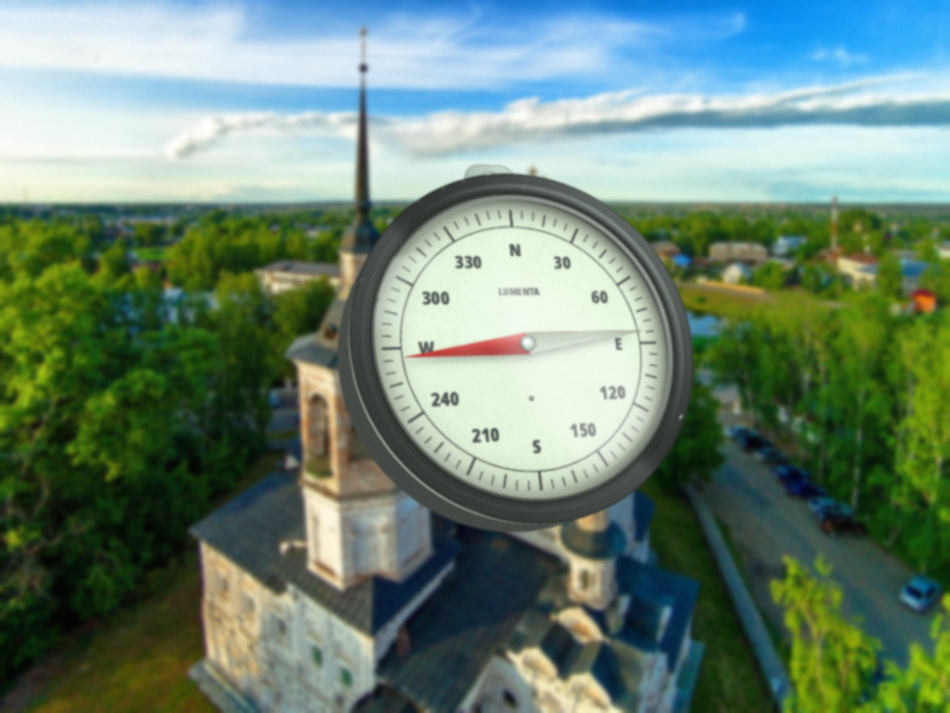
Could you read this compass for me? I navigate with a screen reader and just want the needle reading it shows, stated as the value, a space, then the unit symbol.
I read 265 °
